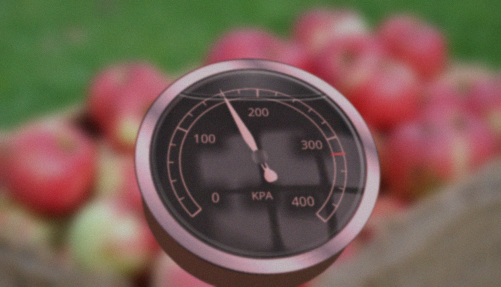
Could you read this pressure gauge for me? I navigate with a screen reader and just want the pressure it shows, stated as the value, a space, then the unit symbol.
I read 160 kPa
